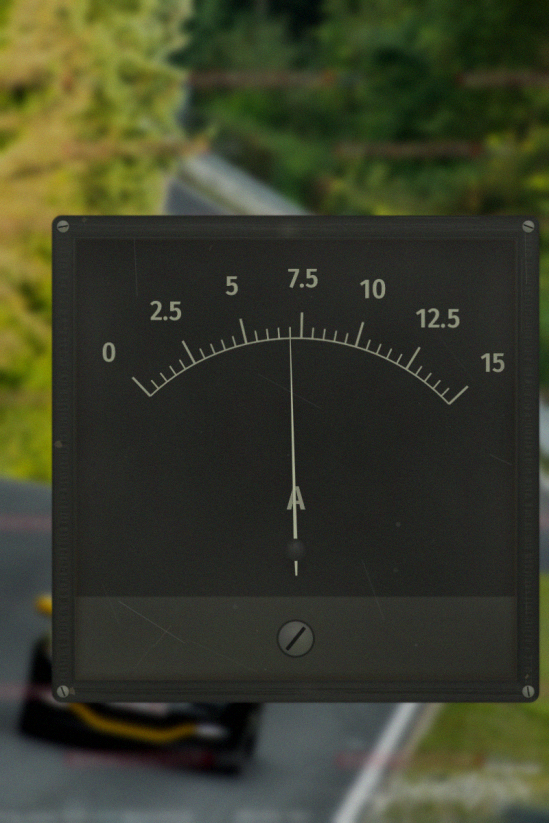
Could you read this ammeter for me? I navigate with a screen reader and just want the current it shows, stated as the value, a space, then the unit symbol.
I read 7 A
